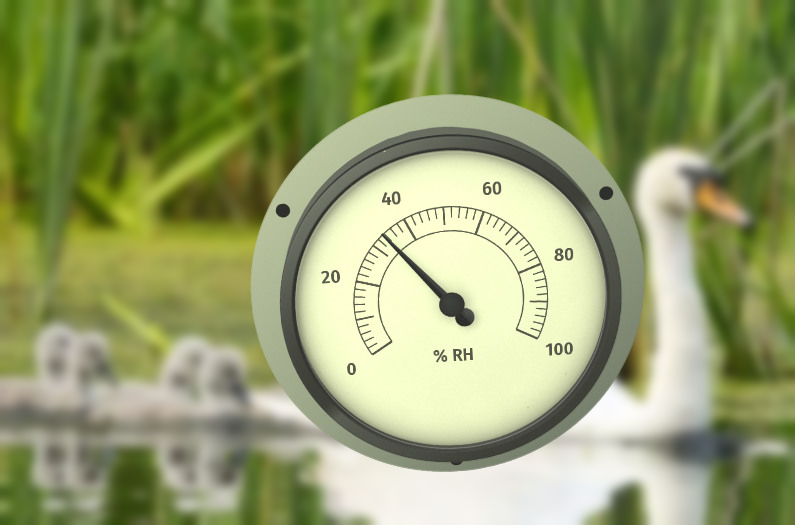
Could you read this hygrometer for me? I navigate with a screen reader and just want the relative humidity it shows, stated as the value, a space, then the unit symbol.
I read 34 %
